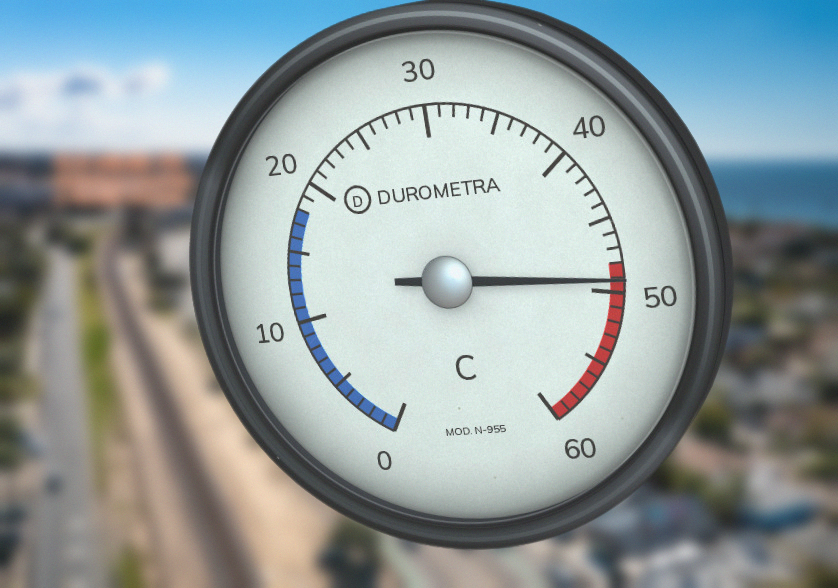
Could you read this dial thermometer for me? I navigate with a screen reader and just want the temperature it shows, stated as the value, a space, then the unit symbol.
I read 49 °C
